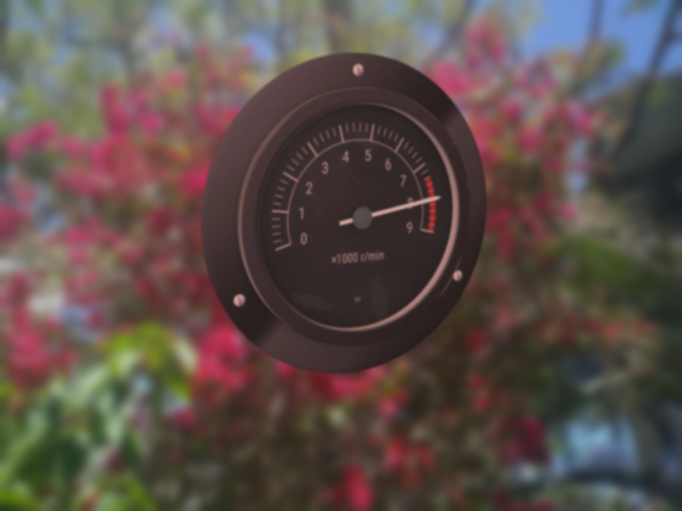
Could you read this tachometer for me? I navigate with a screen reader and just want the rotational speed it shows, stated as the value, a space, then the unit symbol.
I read 8000 rpm
